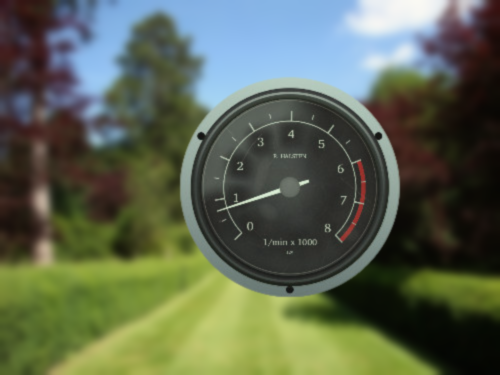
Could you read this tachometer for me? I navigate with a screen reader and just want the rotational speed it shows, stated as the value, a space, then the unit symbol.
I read 750 rpm
